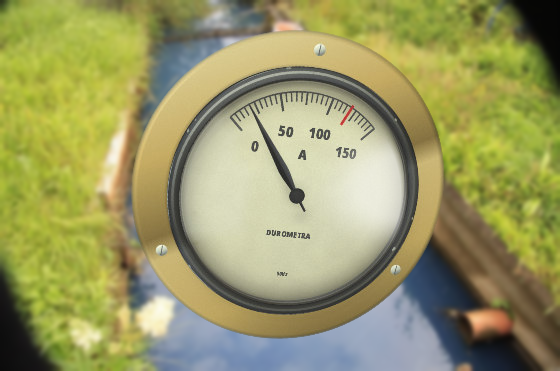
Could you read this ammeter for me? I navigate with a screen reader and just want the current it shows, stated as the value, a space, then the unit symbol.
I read 20 A
